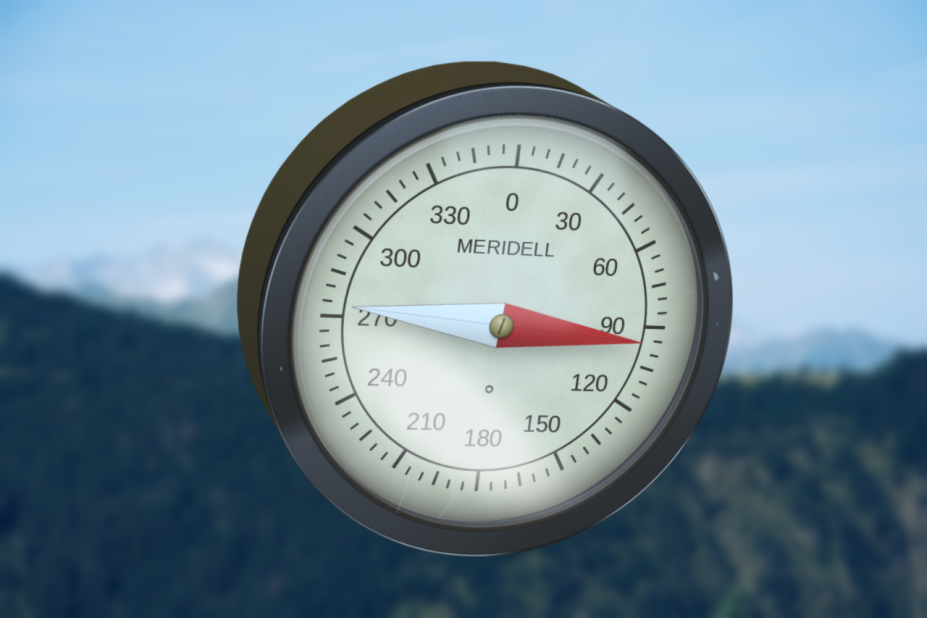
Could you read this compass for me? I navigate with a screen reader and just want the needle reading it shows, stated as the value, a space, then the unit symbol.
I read 95 °
